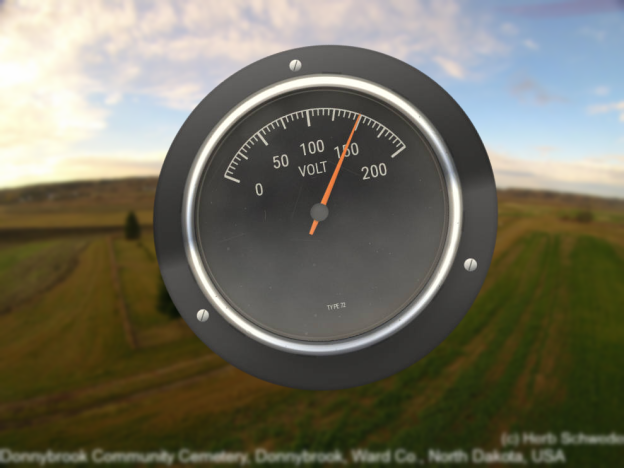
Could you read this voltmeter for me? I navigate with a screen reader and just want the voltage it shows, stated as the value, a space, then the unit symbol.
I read 150 V
